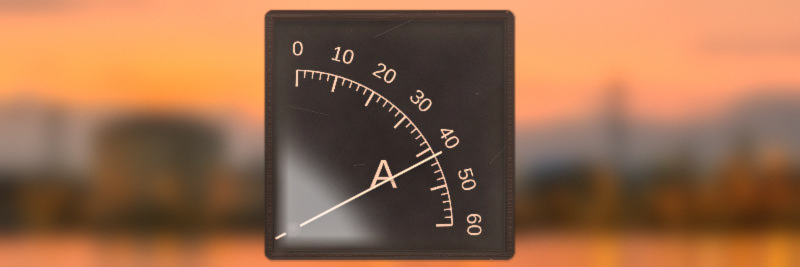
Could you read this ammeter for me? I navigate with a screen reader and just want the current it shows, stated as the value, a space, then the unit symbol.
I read 42 A
